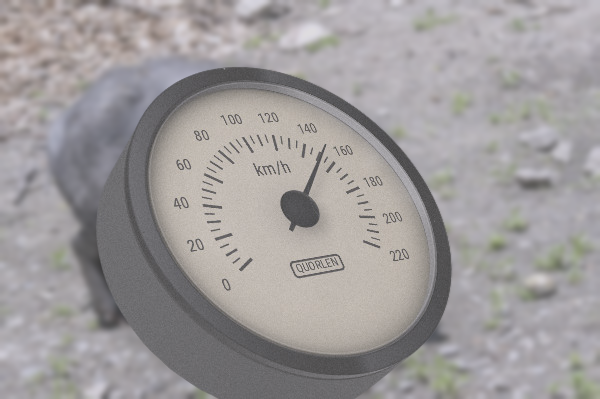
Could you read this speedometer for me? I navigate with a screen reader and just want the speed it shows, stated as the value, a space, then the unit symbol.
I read 150 km/h
